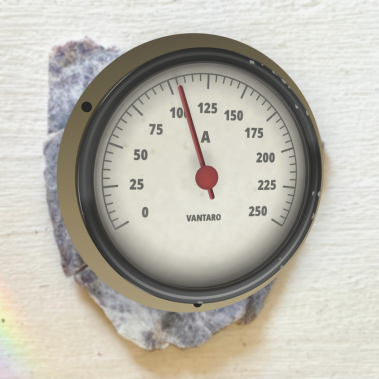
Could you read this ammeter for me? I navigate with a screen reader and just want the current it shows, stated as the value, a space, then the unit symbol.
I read 105 A
